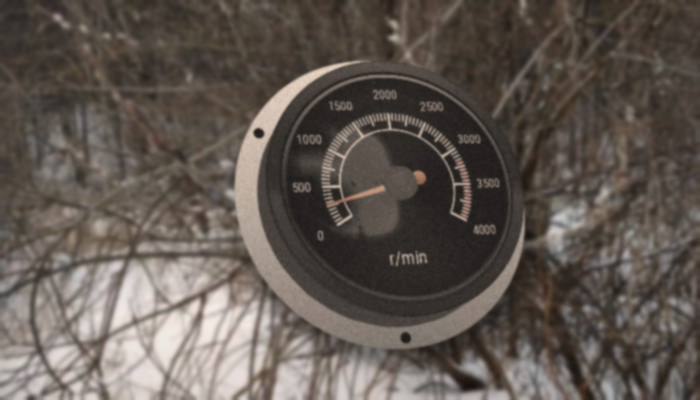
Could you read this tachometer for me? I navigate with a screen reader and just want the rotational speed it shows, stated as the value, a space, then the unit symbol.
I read 250 rpm
